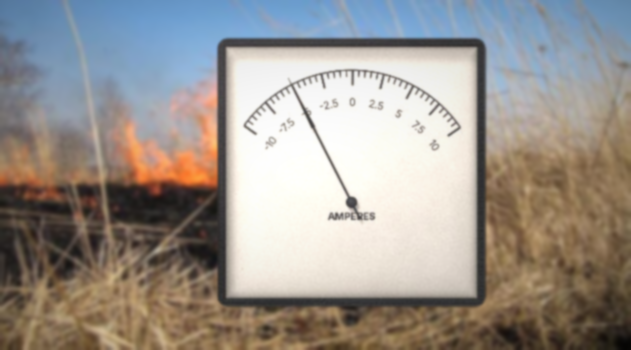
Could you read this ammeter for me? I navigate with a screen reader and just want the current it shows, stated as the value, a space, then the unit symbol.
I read -5 A
